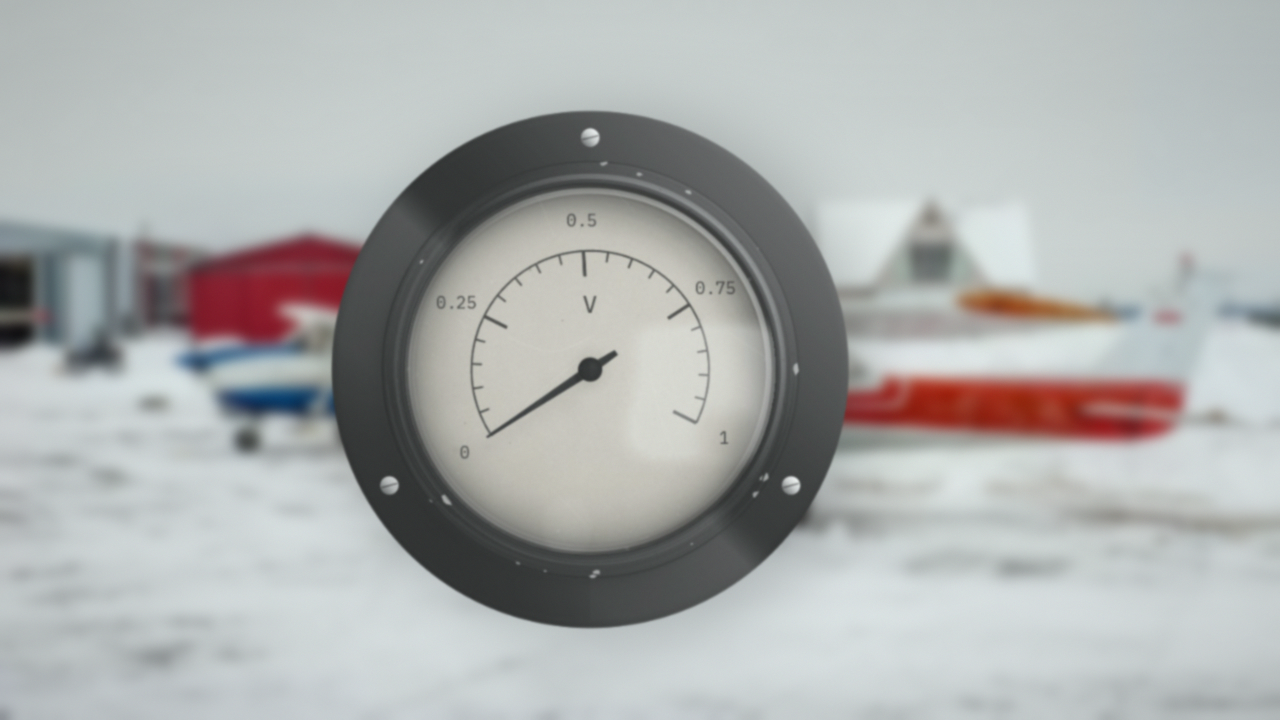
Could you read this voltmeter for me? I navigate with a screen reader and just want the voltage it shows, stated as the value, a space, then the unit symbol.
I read 0 V
